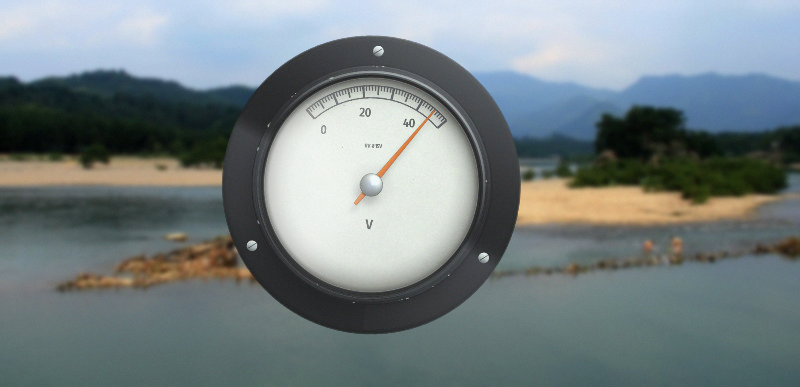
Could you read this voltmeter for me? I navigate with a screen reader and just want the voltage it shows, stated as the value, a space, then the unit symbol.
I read 45 V
